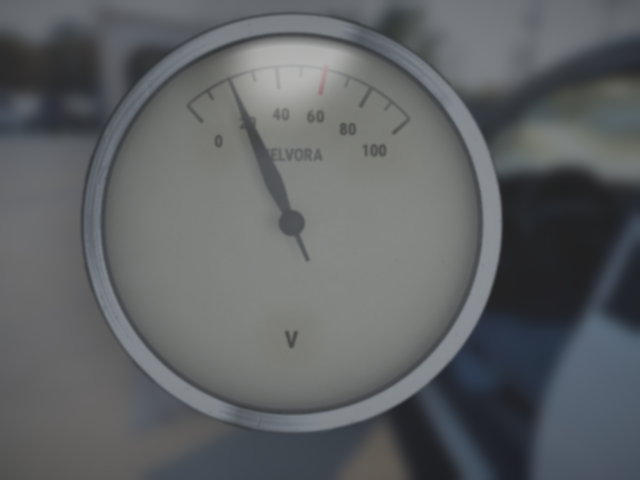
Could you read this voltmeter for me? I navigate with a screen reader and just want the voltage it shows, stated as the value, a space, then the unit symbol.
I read 20 V
